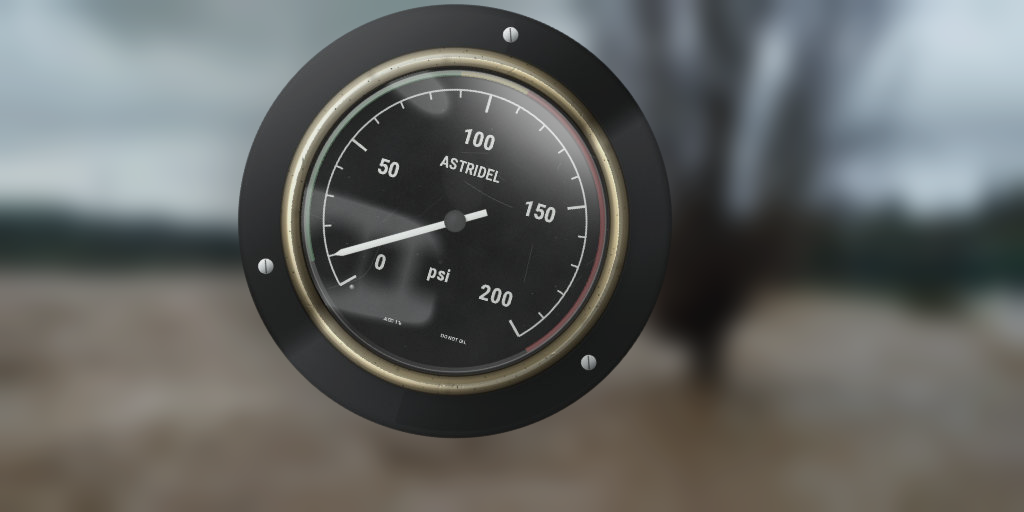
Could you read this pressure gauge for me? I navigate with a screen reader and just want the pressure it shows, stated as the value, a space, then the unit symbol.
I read 10 psi
